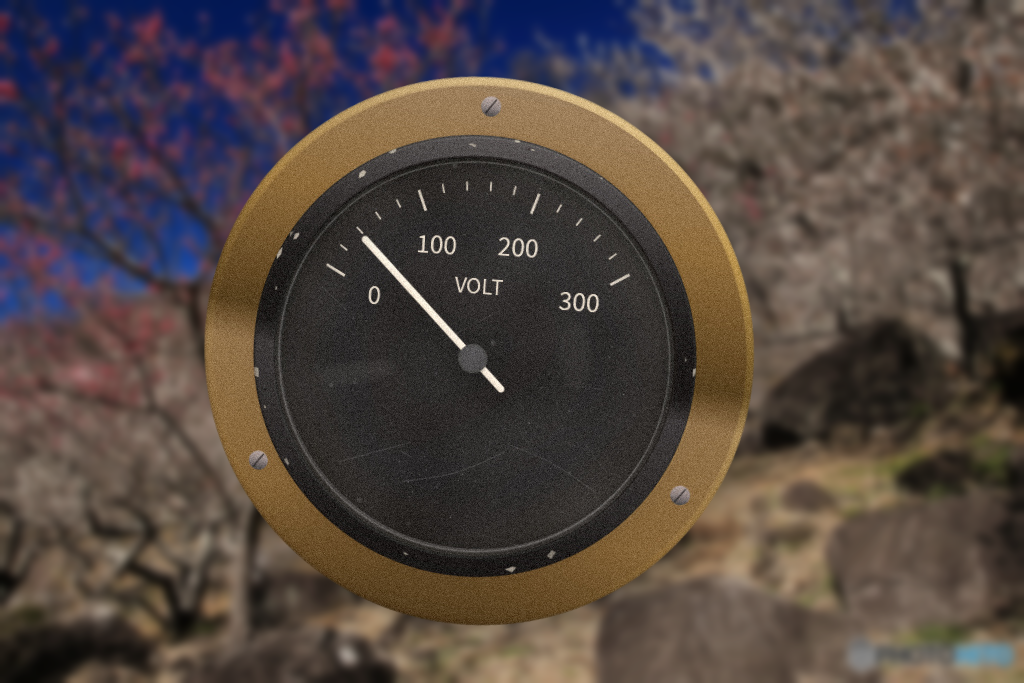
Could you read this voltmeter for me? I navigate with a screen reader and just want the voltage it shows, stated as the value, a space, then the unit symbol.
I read 40 V
